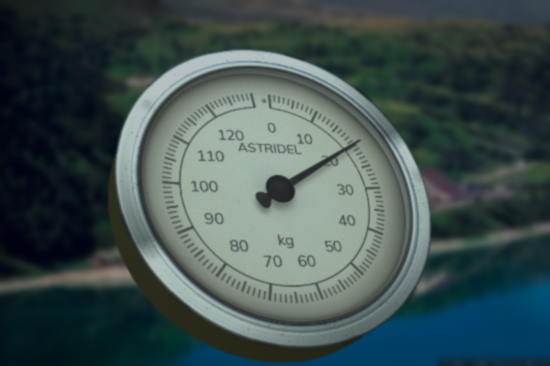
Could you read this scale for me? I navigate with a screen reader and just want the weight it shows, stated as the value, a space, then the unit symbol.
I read 20 kg
